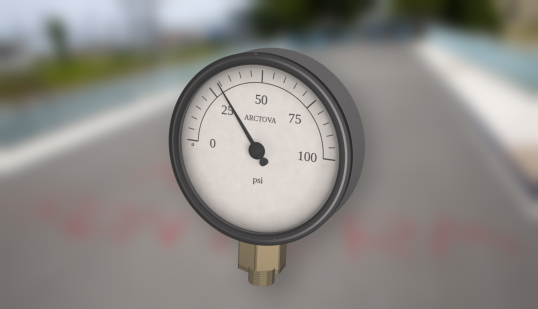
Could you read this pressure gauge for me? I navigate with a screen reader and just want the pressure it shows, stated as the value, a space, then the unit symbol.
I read 30 psi
